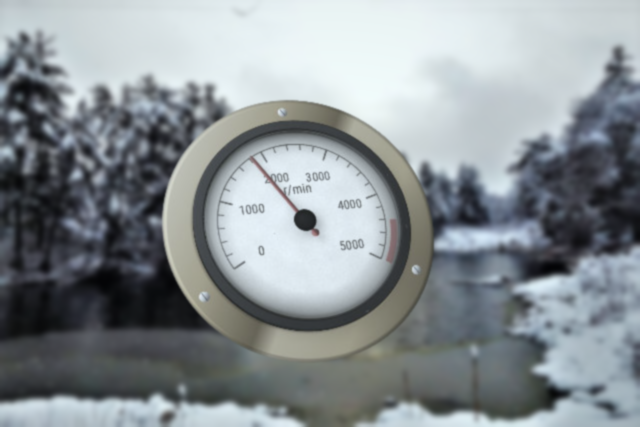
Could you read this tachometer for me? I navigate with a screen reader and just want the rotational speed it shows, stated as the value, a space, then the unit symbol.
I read 1800 rpm
